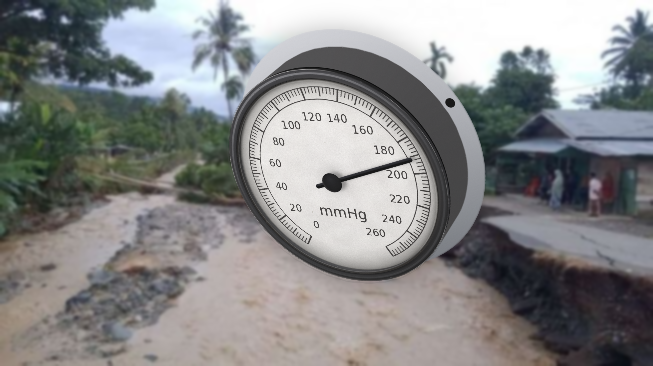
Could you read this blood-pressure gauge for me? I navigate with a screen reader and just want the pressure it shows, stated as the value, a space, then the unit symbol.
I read 190 mmHg
